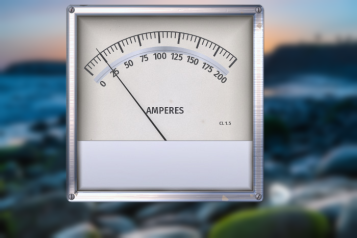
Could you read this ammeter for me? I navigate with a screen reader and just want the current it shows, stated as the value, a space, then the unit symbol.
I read 25 A
